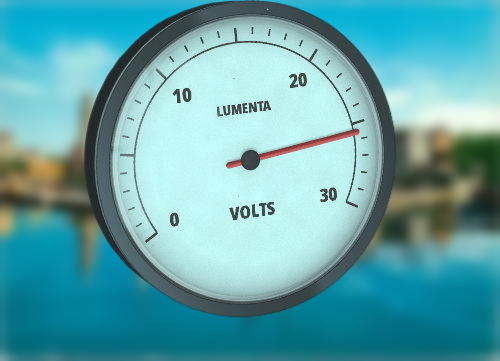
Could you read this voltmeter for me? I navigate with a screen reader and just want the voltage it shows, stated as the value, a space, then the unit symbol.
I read 25.5 V
